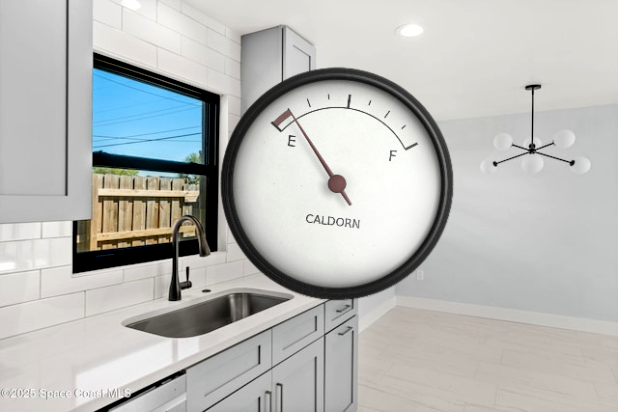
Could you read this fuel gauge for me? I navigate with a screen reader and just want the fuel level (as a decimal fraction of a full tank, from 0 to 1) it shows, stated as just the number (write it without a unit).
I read 0.125
